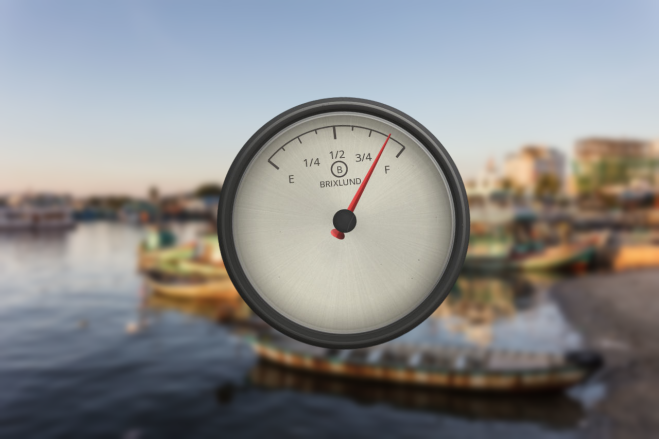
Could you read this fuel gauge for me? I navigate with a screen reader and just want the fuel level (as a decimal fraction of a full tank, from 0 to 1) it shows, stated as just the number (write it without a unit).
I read 0.875
